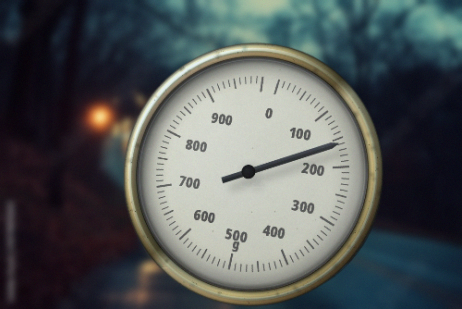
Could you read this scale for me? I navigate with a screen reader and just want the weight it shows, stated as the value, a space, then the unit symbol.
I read 160 g
